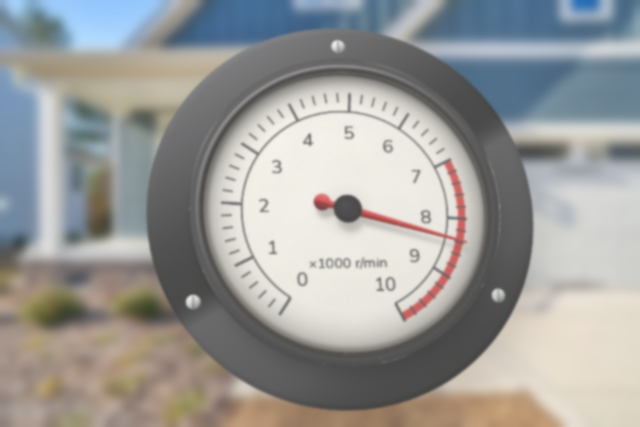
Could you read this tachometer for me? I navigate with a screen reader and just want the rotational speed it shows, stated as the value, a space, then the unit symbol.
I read 8400 rpm
